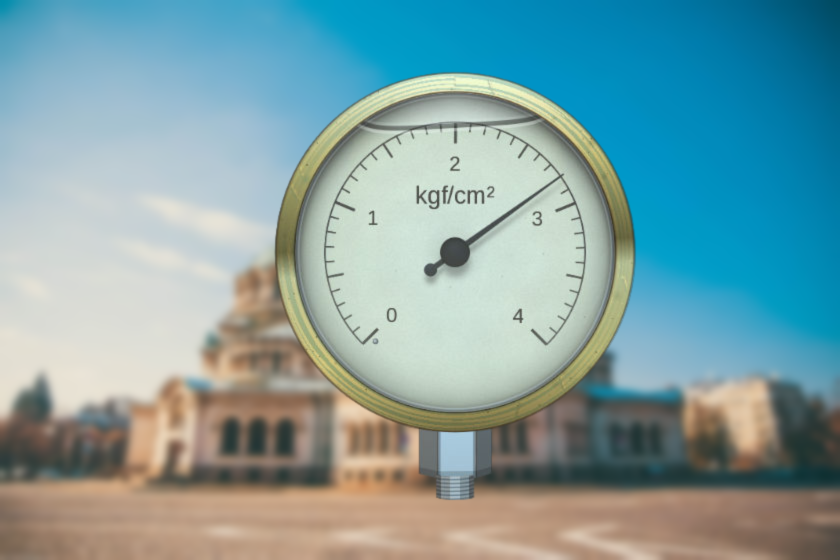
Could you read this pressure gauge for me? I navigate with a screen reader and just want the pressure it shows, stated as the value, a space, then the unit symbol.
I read 2.8 kg/cm²
